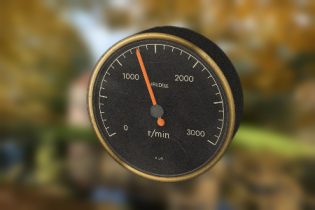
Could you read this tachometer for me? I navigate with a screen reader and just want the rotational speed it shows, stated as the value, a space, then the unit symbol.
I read 1300 rpm
